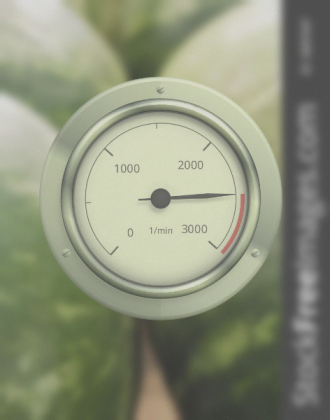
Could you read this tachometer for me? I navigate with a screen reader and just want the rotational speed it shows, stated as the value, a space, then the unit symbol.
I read 2500 rpm
